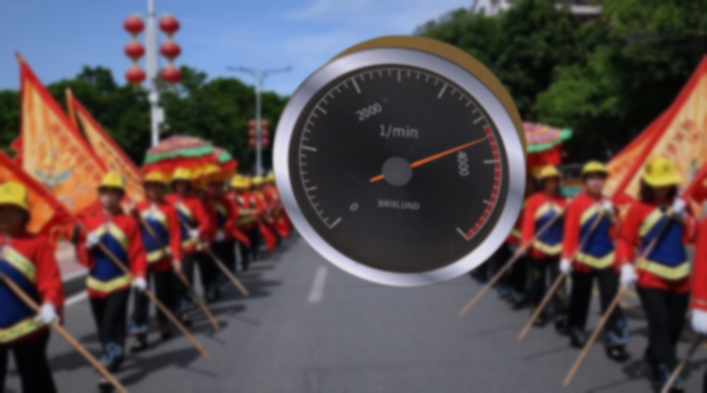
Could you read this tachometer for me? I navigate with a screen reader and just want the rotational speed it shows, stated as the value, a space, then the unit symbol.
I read 3700 rpm
